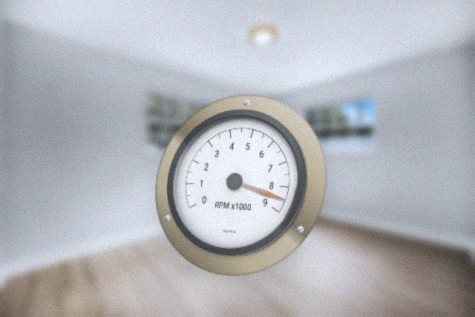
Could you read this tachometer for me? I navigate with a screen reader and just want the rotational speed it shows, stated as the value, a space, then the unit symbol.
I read 8500 rpm
